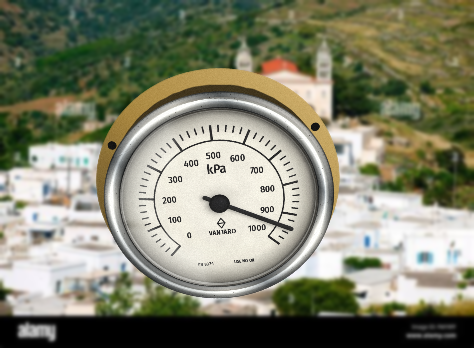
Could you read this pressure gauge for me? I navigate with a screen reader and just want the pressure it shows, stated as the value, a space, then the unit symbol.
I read 940 kPa
